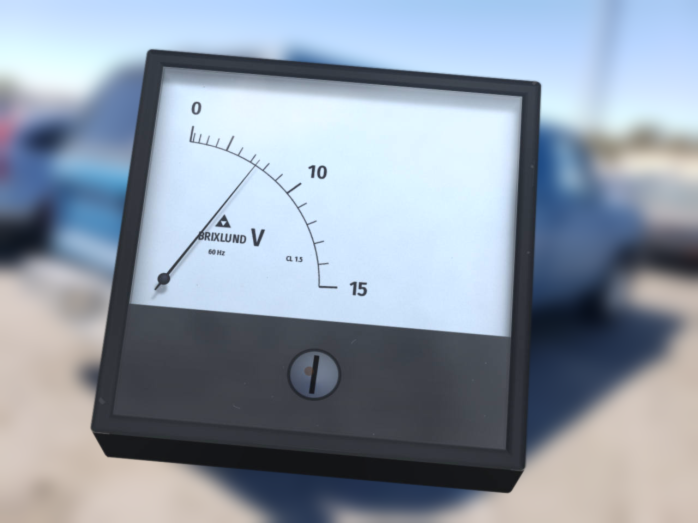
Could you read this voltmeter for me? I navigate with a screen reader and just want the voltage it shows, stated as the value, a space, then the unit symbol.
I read 7.5 V
